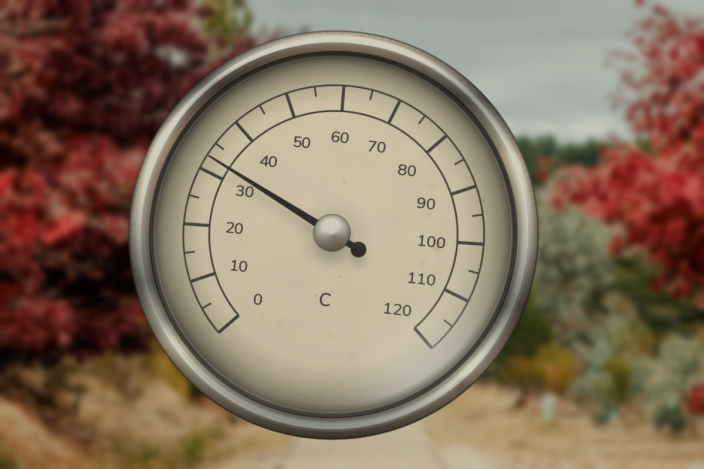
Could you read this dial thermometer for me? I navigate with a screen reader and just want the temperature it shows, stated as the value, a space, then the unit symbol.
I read 32.5 °C
